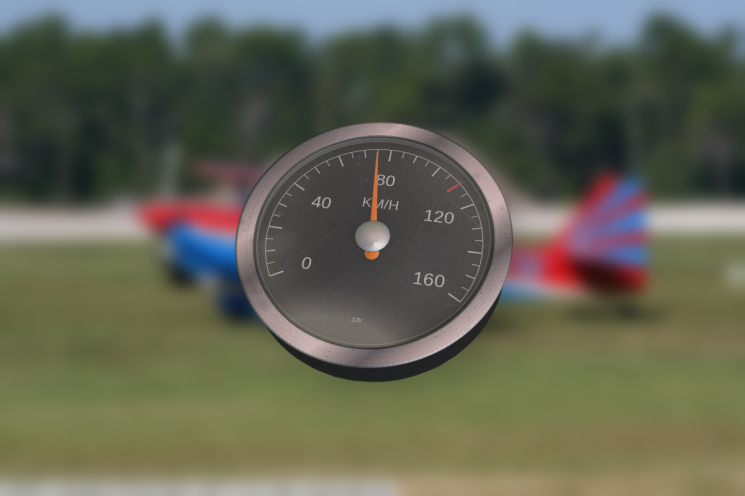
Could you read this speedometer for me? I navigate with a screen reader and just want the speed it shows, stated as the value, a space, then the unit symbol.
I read 75 km/h
